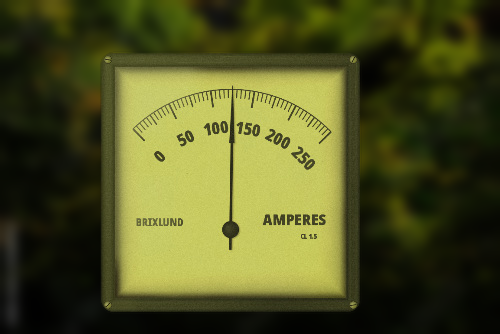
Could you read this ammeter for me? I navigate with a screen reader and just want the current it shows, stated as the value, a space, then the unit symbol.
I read 125 A
